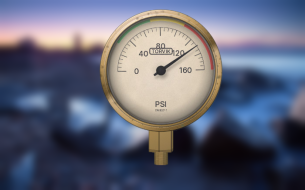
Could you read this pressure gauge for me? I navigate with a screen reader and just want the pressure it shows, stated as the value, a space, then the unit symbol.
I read 130 psi
